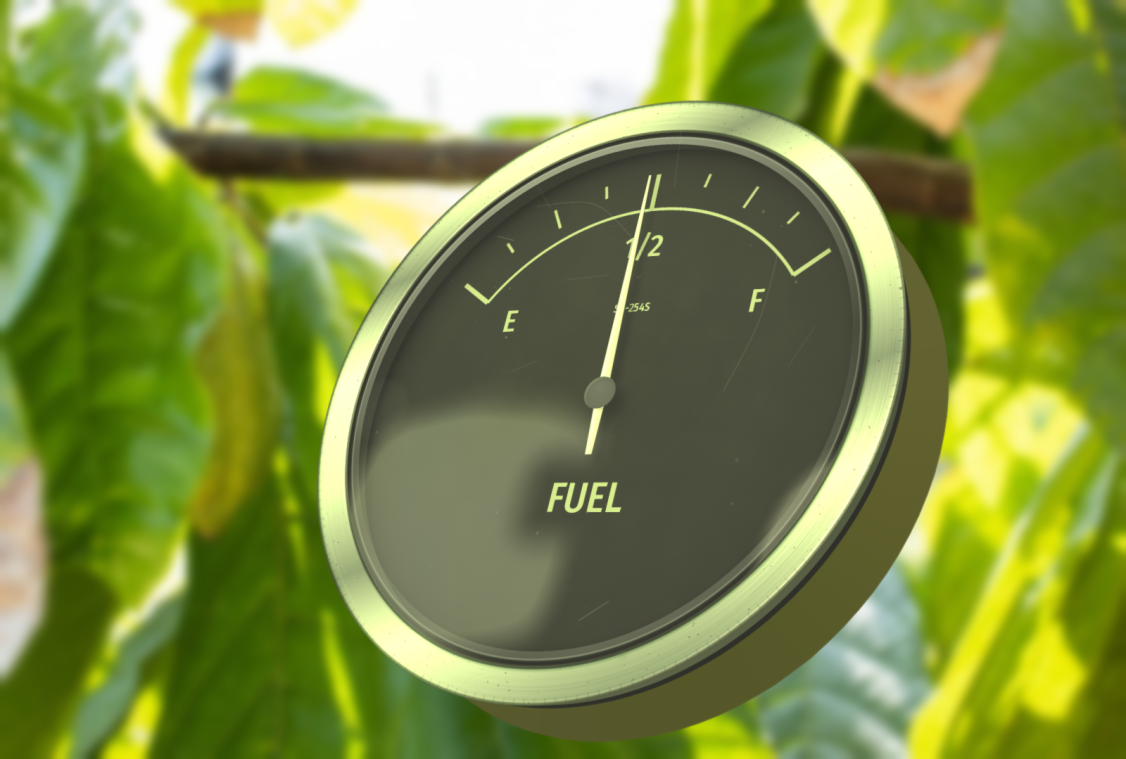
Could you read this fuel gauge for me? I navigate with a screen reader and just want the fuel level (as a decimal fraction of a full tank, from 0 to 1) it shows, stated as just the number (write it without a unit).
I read 0.5
